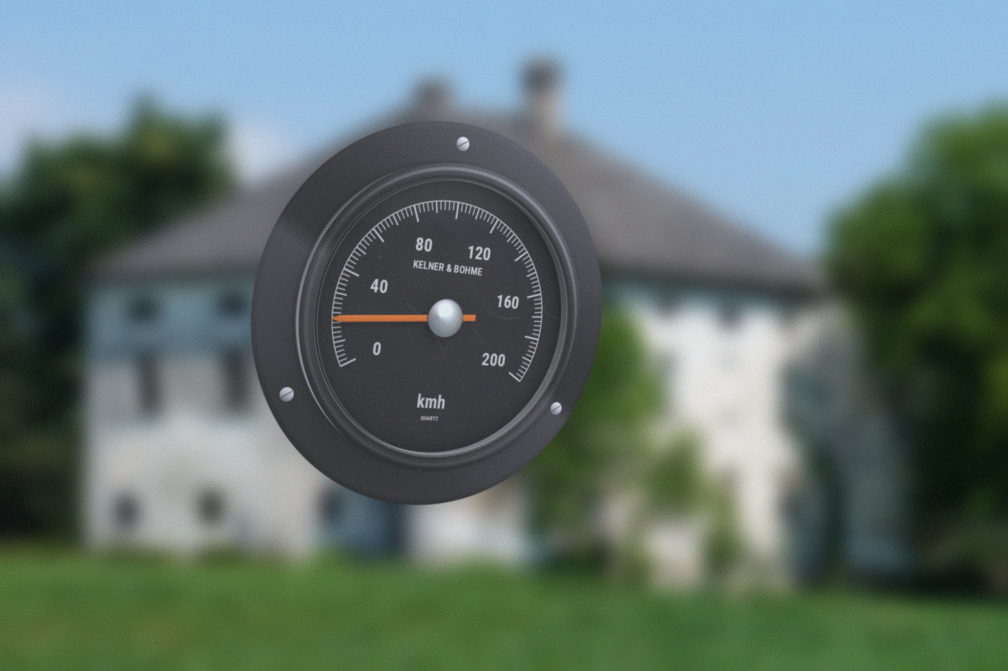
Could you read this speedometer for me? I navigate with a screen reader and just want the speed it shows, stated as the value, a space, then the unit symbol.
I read 20 km/h
